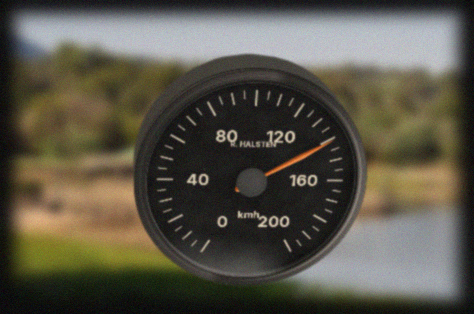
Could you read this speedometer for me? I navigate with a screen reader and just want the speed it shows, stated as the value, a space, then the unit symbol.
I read 140 km/h
